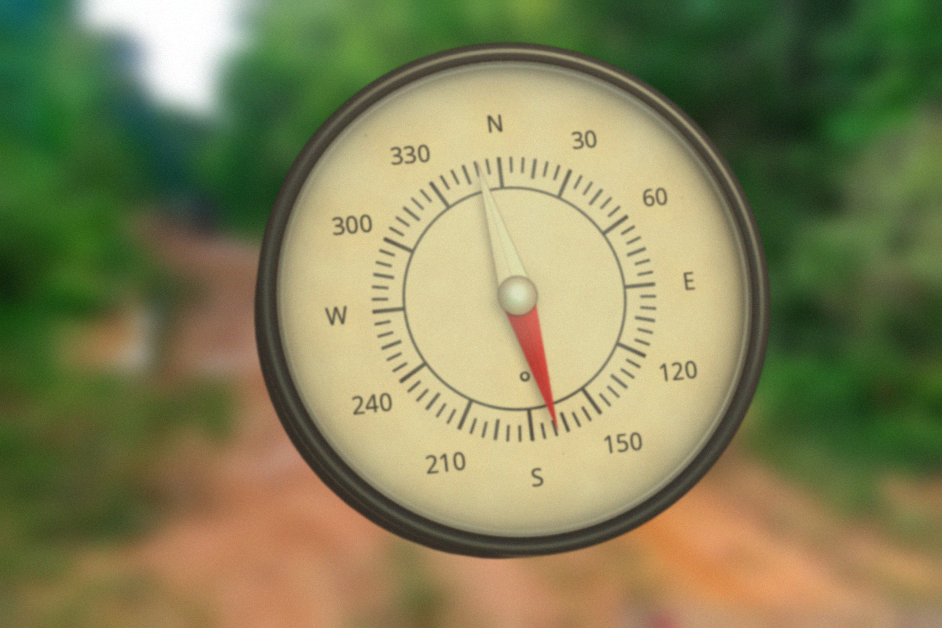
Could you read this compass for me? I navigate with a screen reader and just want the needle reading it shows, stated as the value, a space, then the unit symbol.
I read 170 °
